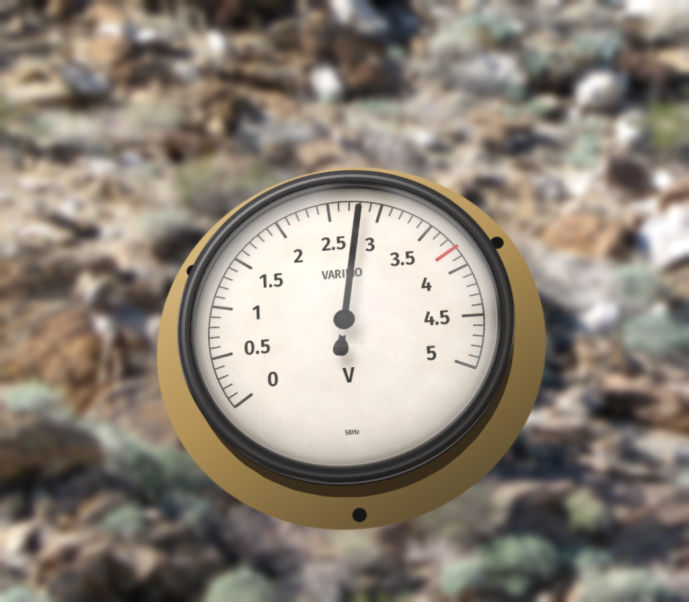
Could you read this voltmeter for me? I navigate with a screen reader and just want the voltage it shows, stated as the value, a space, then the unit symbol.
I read 2.8 V
